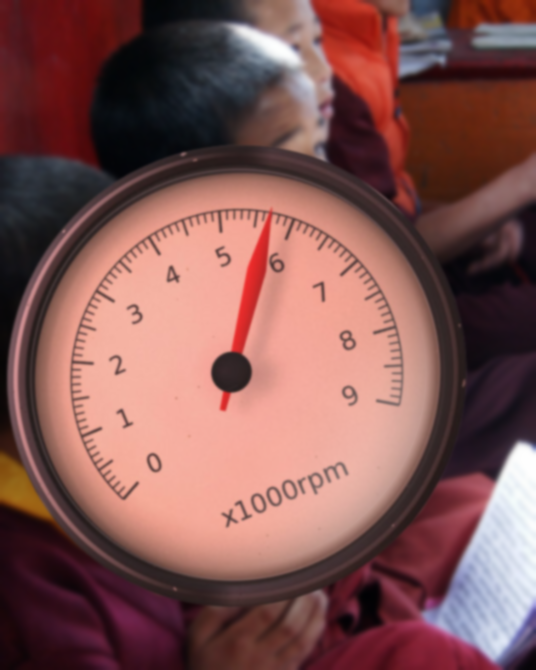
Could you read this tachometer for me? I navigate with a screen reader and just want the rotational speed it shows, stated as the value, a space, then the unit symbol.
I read 5700 rpm
